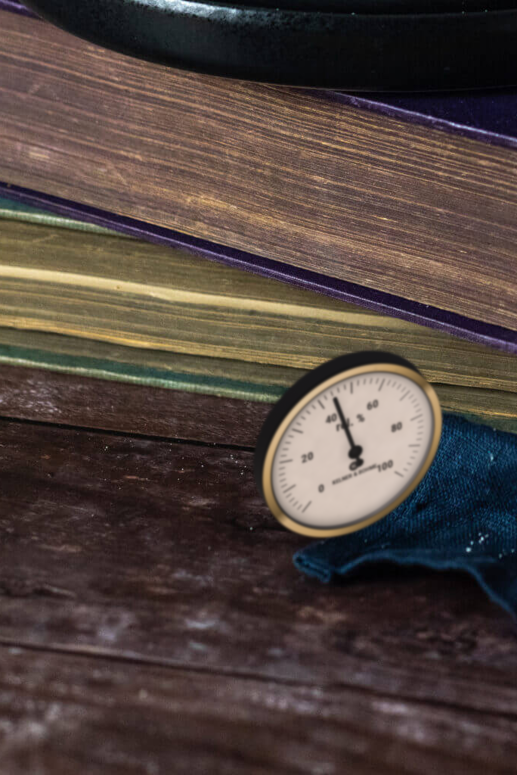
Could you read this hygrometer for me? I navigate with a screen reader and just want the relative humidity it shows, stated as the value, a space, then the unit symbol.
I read 44 %
